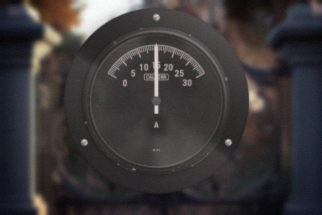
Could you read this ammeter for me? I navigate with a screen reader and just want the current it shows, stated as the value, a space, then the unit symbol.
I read 15 A
